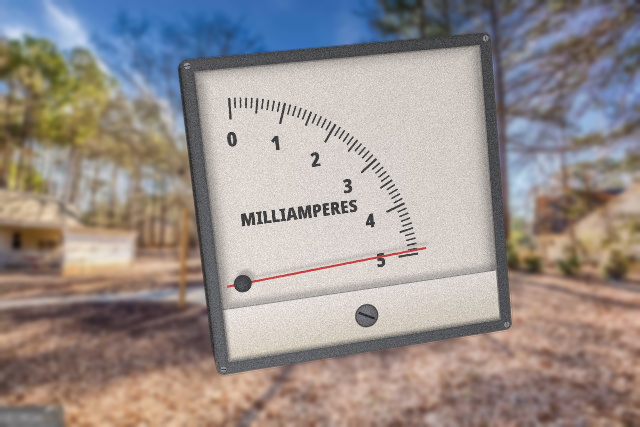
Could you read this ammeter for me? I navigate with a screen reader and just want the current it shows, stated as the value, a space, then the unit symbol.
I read 4.9 mA
